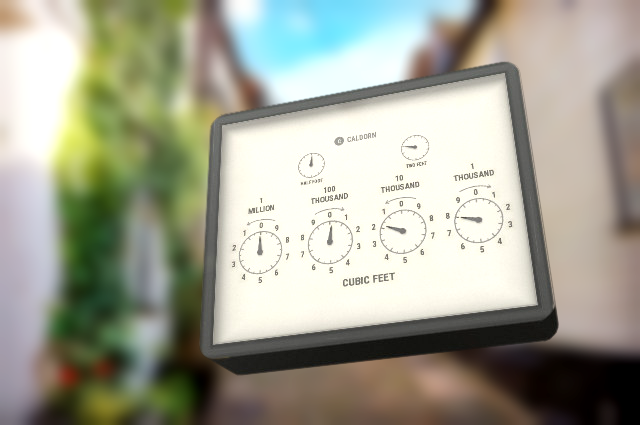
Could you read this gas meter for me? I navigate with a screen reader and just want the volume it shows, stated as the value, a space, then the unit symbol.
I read 1800 ft³
